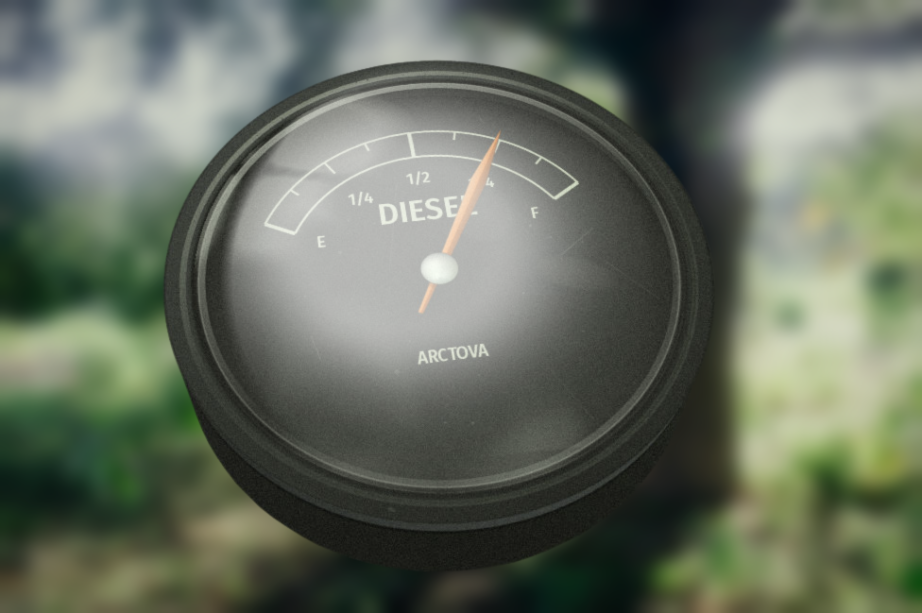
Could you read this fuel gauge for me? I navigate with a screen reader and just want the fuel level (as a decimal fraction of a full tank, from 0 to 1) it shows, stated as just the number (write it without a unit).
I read 0.75
